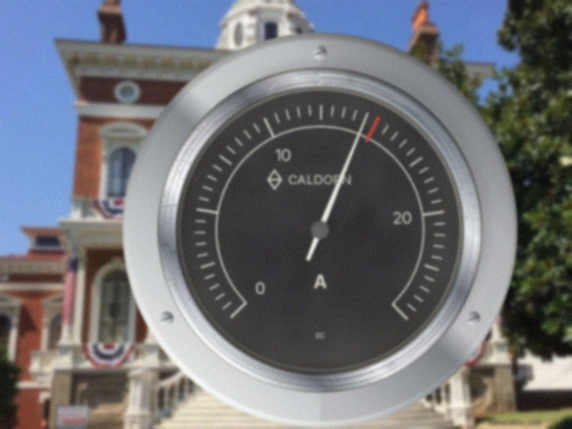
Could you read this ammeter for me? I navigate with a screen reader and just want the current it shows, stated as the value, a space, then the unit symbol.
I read 14.5 A
